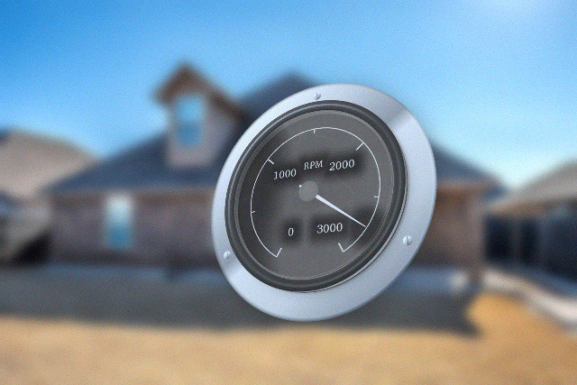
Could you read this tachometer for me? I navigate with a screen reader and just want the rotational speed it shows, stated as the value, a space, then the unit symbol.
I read 2750 rpm
